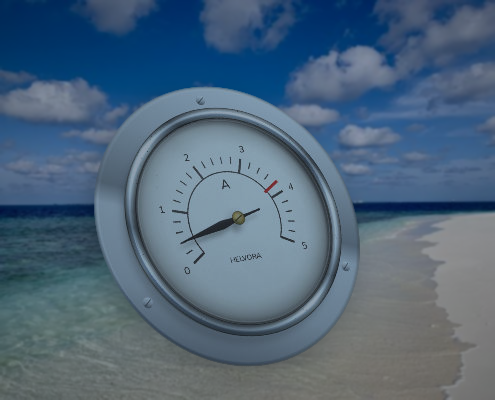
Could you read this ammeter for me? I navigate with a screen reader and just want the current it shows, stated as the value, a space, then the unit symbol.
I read 0.4 A
